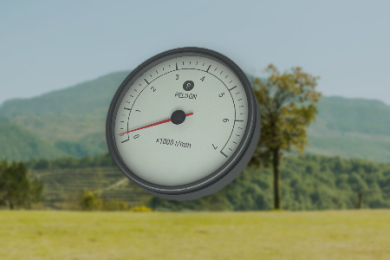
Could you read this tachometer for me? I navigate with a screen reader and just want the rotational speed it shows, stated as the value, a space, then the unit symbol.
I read 200 rpm
